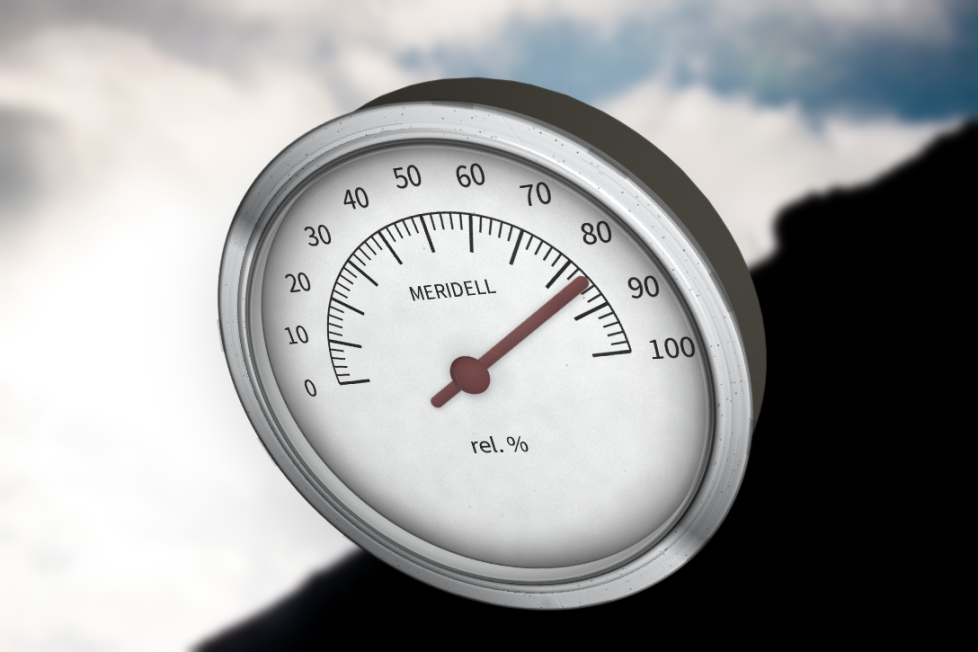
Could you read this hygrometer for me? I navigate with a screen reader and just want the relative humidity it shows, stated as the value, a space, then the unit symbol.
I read 84 %
